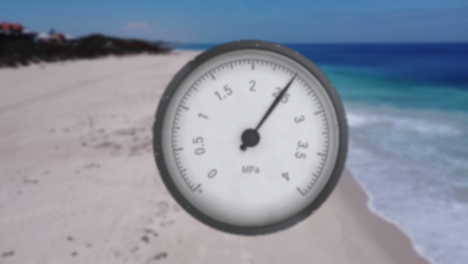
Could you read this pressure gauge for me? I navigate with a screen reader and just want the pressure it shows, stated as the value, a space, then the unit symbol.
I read 2.5 MPa
